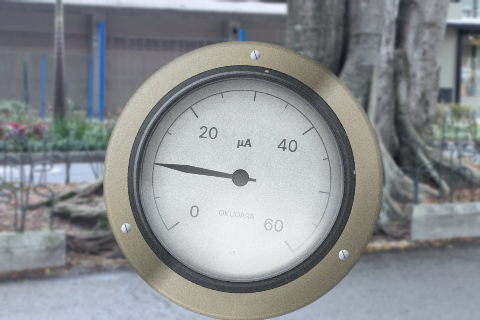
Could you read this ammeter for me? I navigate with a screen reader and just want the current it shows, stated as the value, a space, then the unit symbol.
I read 10 µA
